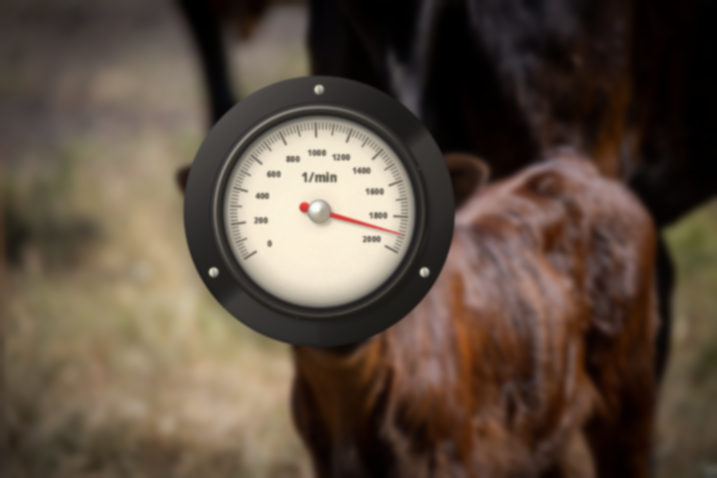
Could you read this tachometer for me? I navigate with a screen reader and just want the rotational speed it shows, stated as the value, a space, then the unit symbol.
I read 1900 rpm
